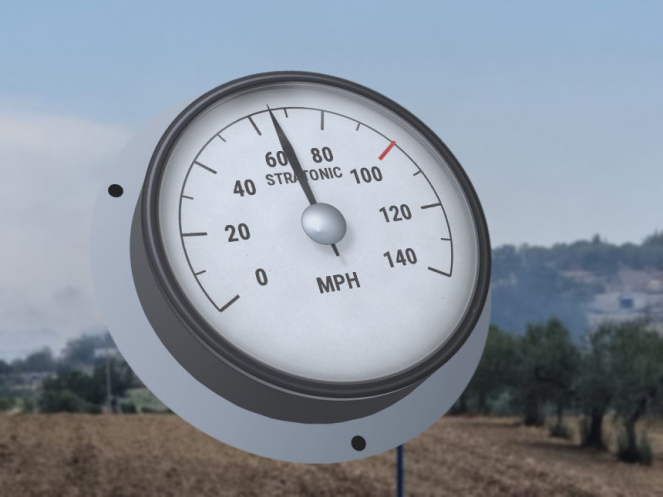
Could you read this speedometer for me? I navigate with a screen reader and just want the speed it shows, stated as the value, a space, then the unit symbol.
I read 65 mph
